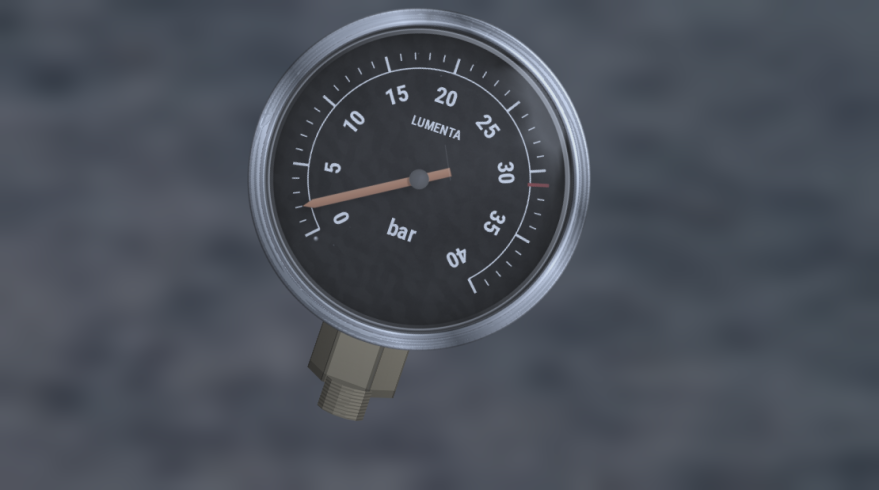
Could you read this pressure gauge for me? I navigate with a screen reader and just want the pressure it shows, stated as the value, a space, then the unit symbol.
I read 2 bar
